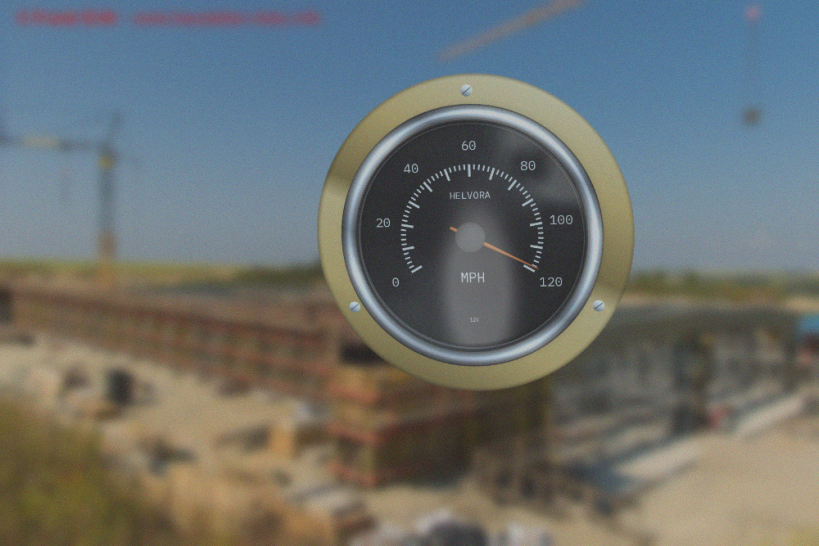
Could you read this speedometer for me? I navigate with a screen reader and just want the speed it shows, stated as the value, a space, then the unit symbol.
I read 118 mph
